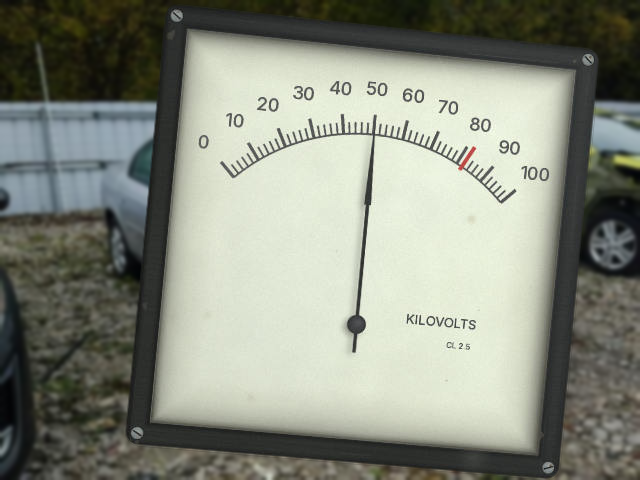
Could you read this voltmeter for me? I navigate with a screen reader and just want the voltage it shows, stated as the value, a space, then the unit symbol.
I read 50 kV
